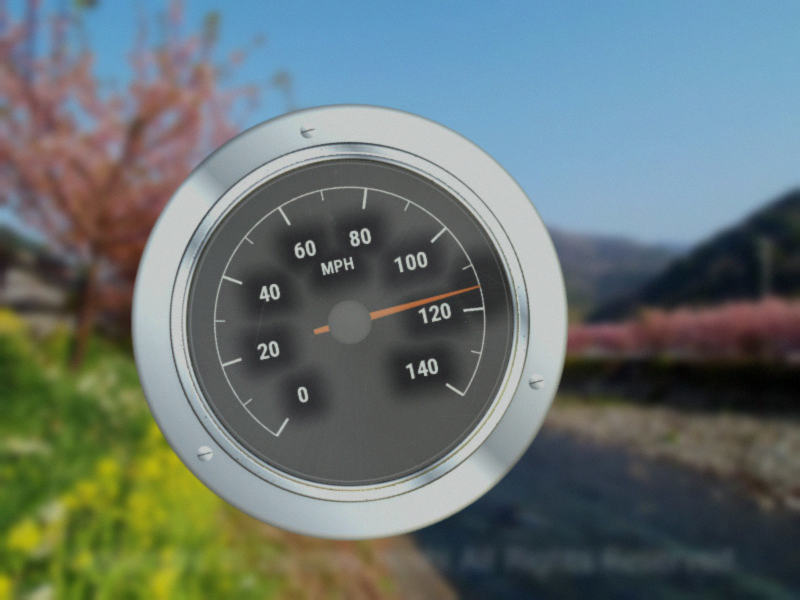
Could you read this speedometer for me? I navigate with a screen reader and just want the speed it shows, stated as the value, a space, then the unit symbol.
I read 115 mph
